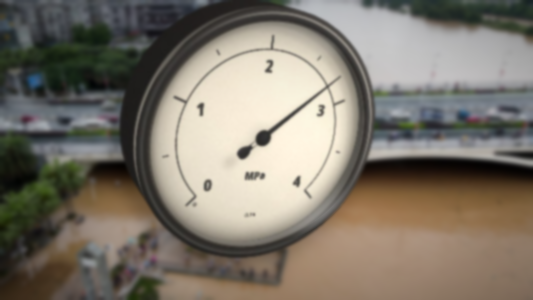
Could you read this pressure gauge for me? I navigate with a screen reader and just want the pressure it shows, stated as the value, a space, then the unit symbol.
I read 2.75 MPa
